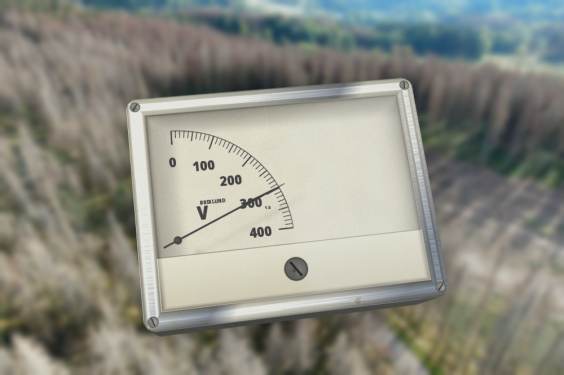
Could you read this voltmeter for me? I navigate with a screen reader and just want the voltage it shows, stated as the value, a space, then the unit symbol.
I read 300 V
